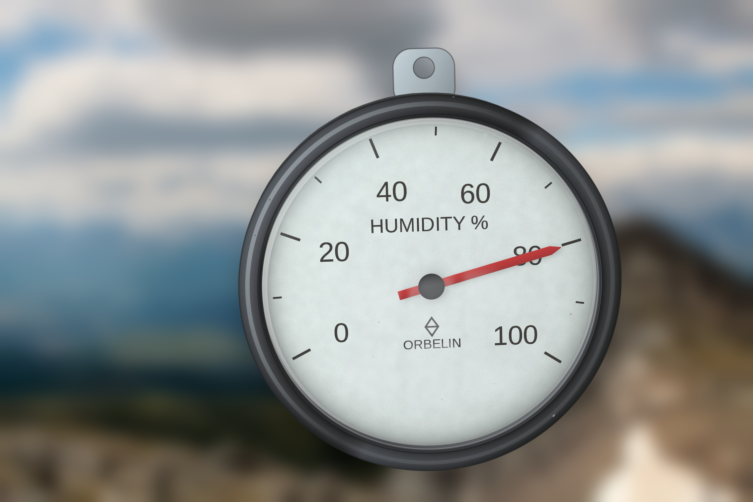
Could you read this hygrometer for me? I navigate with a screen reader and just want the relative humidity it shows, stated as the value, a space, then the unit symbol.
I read 80 %
